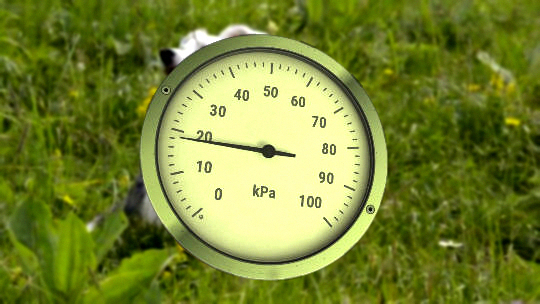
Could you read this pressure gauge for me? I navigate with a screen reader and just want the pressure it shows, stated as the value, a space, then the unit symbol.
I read 18 kPa
